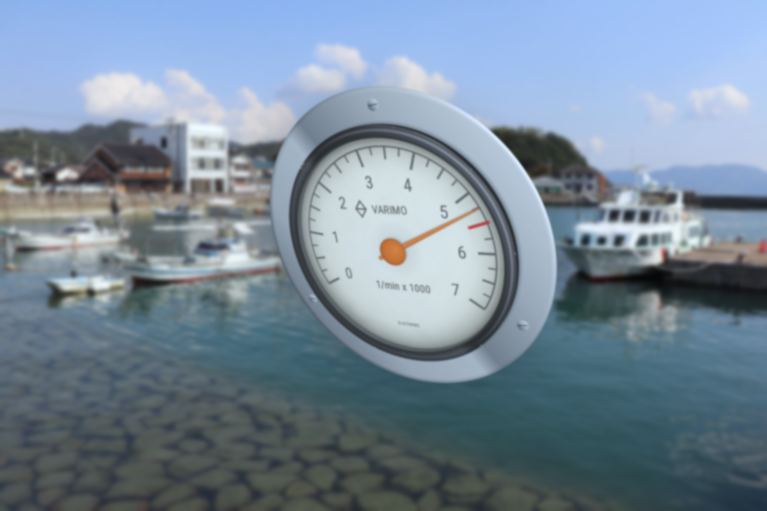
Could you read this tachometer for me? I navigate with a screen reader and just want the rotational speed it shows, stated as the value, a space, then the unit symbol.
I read 5250 rpm
